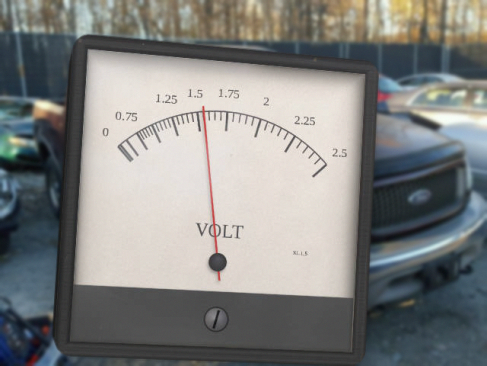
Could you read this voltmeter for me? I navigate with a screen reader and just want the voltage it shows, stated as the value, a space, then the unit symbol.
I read 1.55 V
